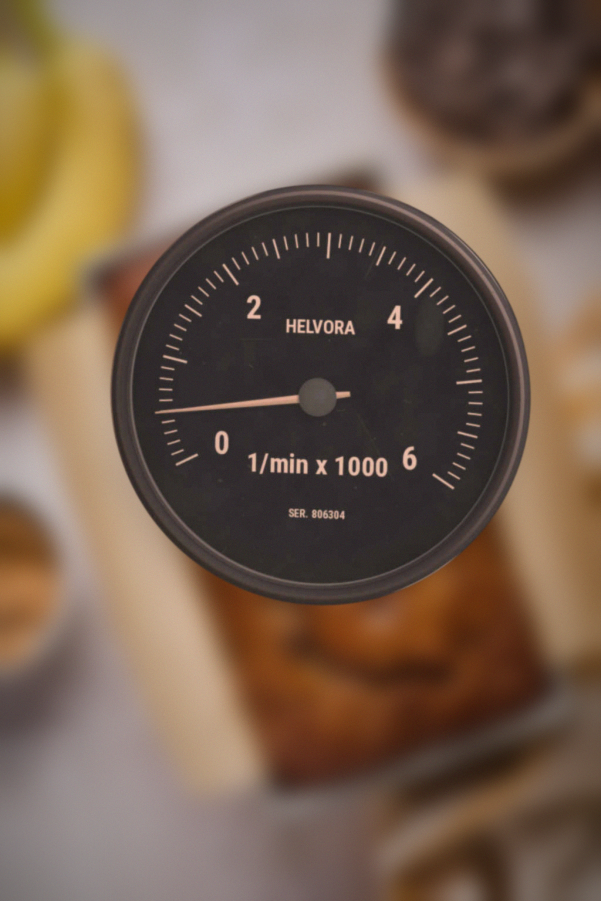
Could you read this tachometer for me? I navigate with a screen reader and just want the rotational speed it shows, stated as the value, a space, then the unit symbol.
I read 500 rpm
